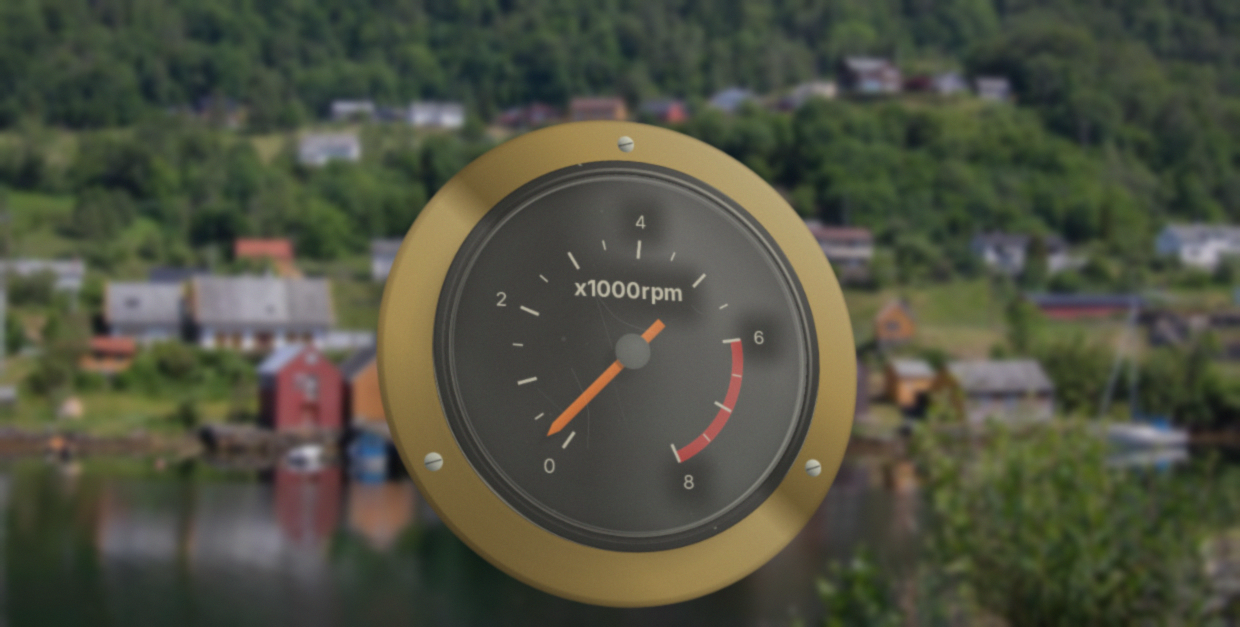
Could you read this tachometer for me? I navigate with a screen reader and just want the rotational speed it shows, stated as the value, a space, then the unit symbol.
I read 250 rpm
